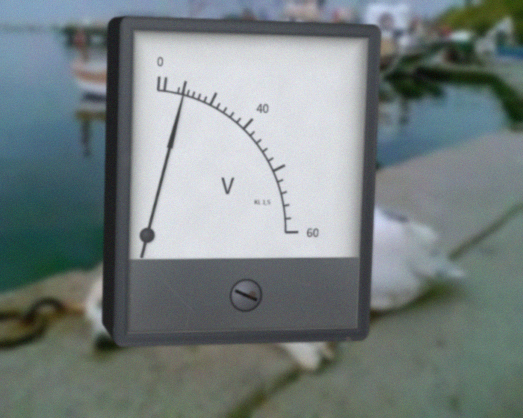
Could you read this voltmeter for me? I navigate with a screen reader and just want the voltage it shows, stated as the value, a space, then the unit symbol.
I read 20 V
